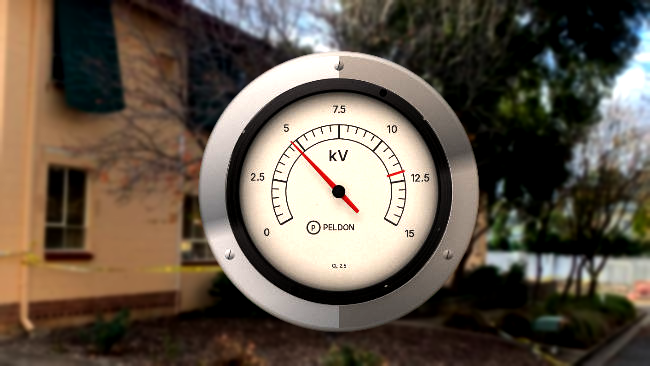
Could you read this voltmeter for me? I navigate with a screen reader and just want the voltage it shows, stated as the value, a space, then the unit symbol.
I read 4.75 kV
